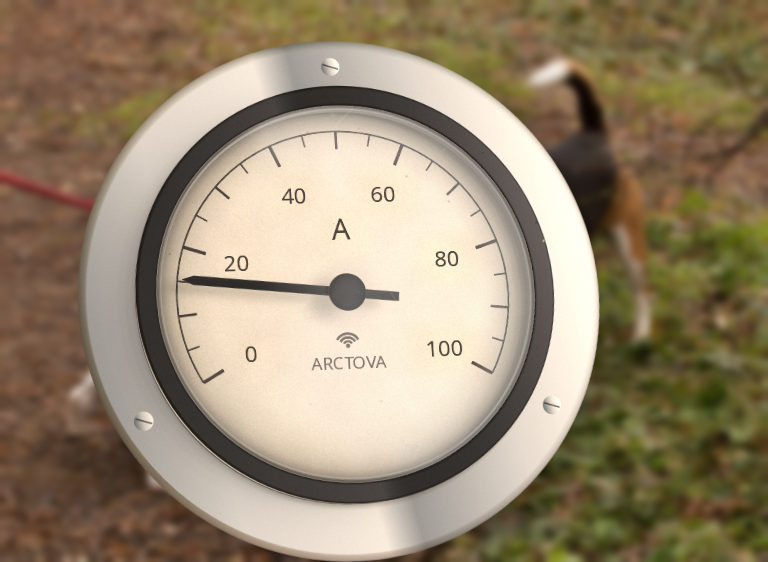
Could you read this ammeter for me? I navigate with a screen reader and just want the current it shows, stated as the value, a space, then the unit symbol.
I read 15 A
